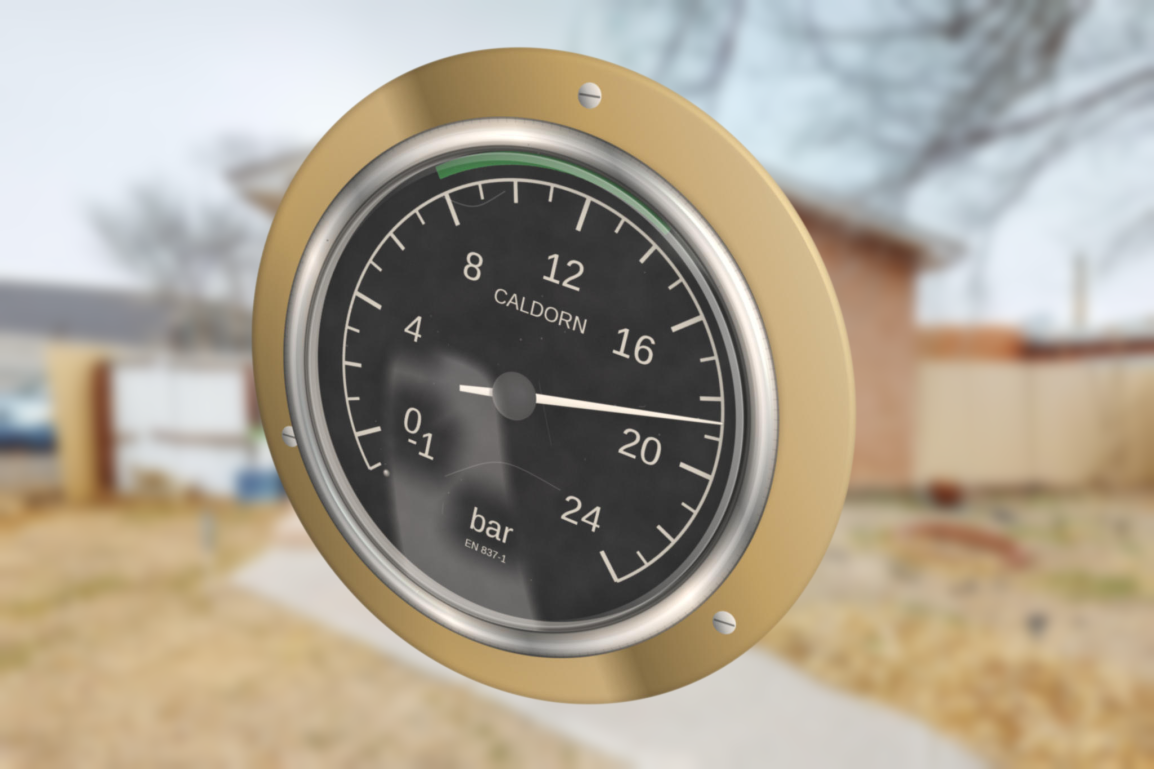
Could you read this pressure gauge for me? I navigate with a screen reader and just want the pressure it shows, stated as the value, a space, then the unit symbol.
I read 18.5 bar
